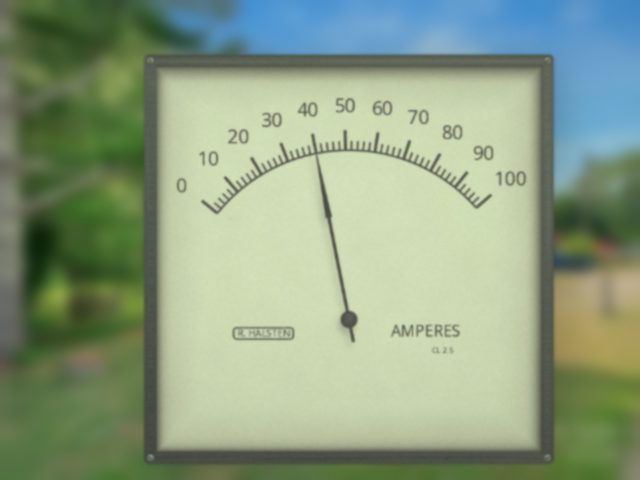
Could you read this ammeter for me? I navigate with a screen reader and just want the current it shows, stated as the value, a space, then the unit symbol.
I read 40 A
